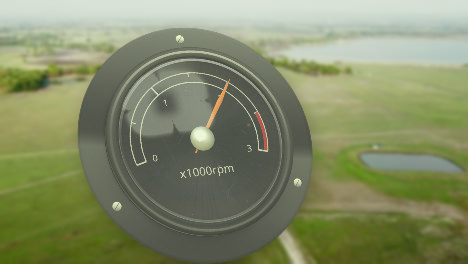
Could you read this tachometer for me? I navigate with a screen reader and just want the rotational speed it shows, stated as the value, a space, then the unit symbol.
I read 2000 rpm
